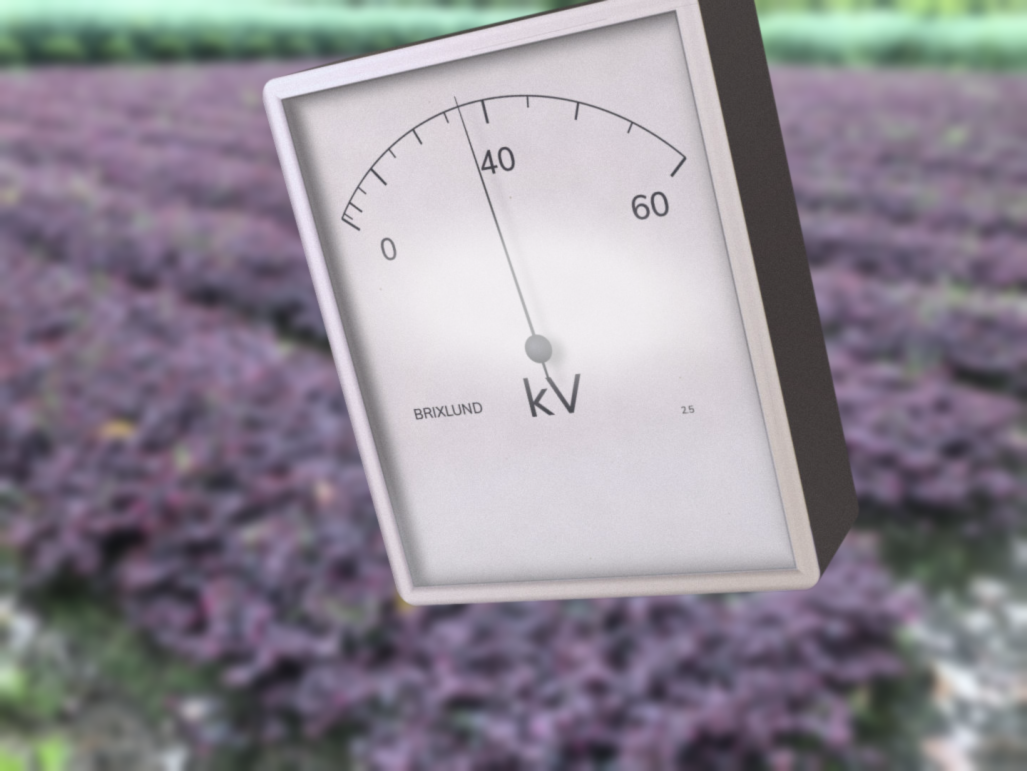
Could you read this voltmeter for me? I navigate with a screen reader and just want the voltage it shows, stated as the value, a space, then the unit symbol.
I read 37.5 kV
